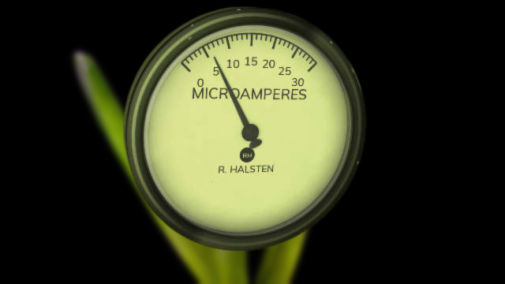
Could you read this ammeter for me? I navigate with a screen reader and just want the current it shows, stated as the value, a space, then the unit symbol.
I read 6 µA
